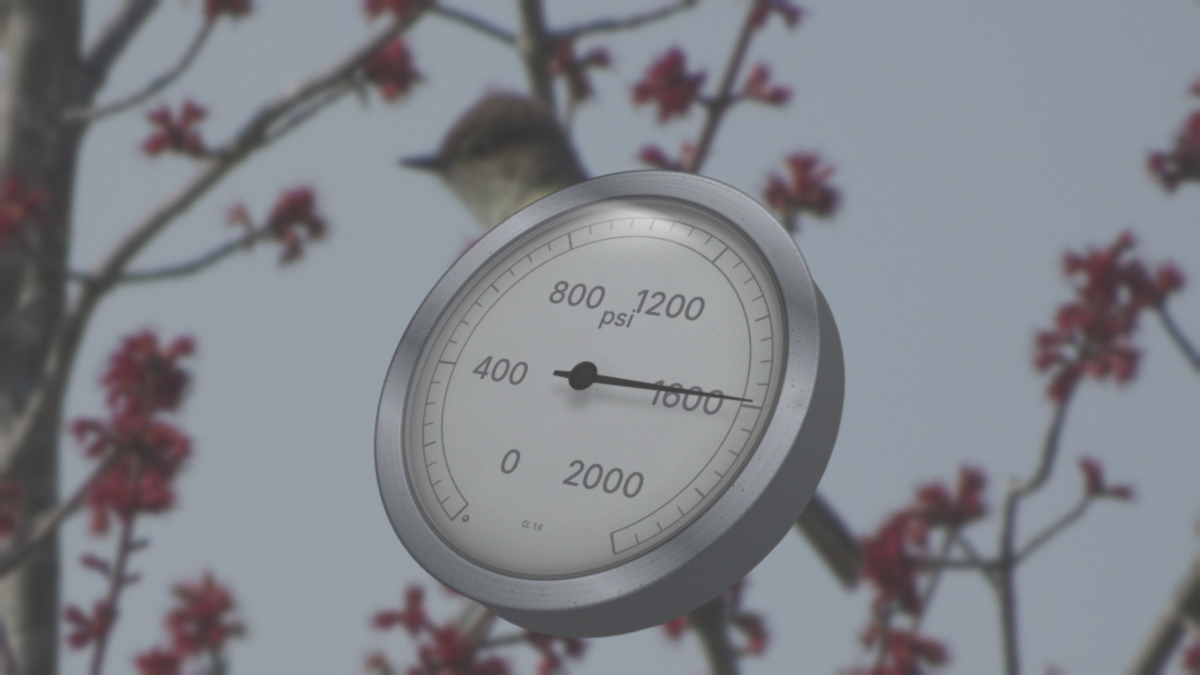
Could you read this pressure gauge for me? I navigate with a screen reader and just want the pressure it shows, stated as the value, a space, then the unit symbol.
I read 1600 psi
